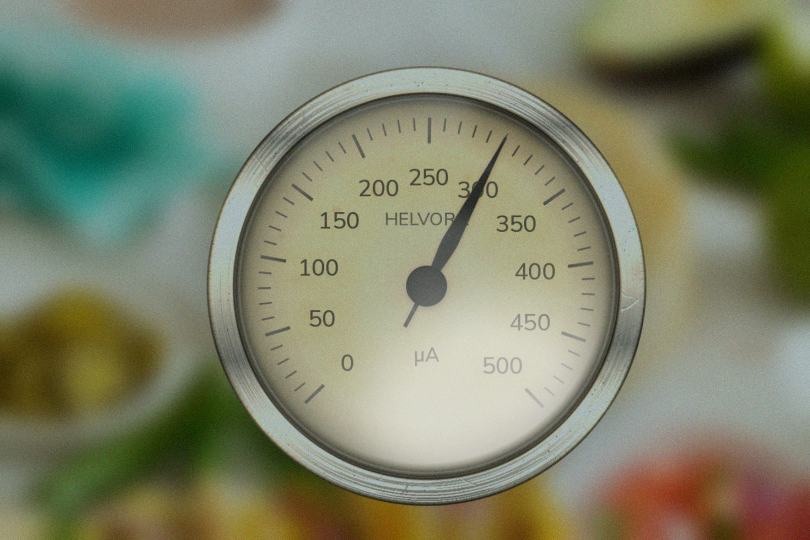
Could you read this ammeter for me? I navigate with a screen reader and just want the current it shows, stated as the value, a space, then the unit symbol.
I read 300 µA
